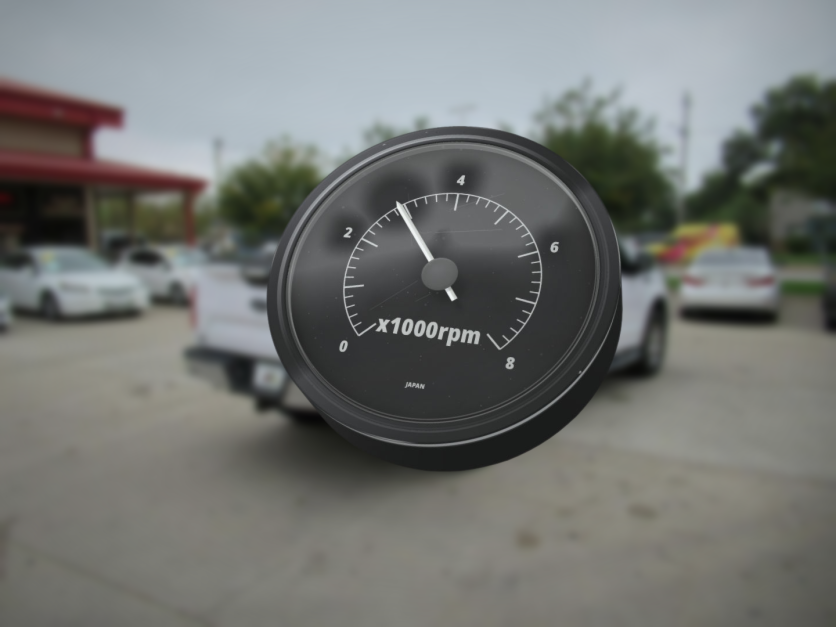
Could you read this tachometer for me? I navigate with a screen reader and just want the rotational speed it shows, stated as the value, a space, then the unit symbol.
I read 2900 rpm
